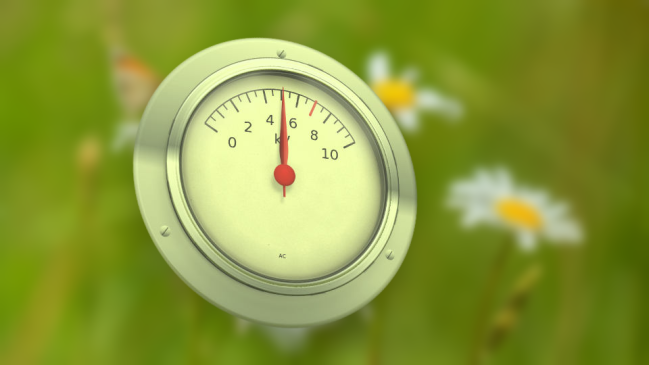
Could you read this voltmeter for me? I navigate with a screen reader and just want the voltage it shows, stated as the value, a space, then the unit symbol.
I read 5 kV
